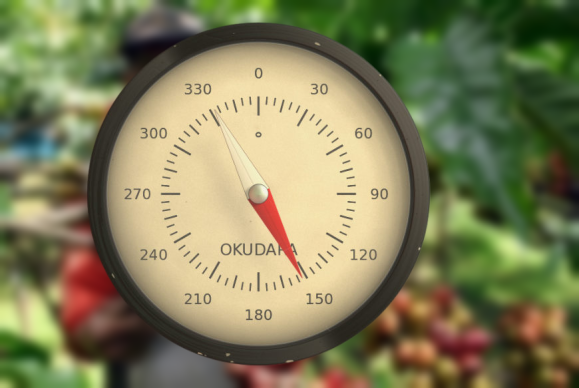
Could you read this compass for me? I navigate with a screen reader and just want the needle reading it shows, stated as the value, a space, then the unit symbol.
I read 152.5 °
